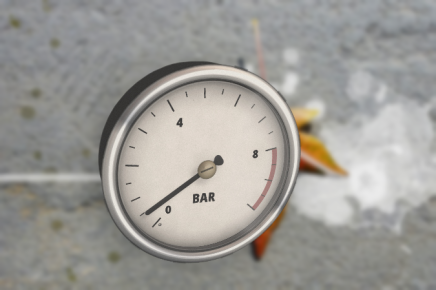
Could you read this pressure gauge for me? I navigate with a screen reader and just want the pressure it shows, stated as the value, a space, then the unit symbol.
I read 0.5 bar
